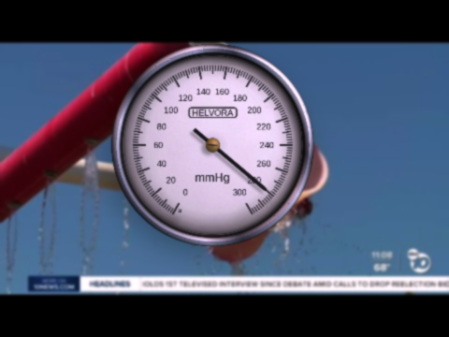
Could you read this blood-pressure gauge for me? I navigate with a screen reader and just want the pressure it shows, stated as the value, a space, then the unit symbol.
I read 280 mmHg
